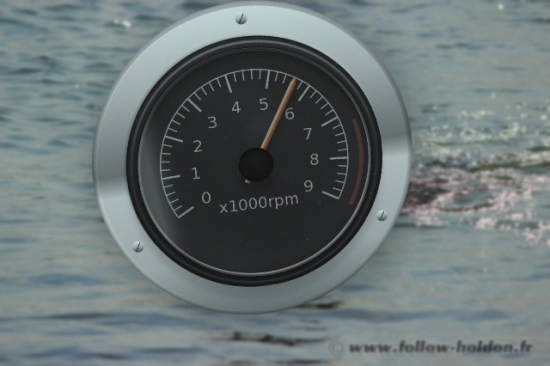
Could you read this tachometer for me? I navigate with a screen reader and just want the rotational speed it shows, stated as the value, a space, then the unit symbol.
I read 5600 rpm
